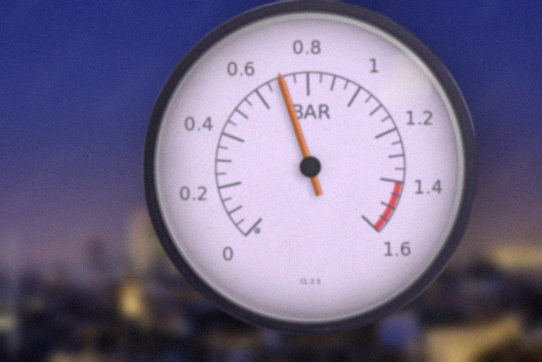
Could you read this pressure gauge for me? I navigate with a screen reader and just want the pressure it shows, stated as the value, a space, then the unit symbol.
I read 0.7 bar
